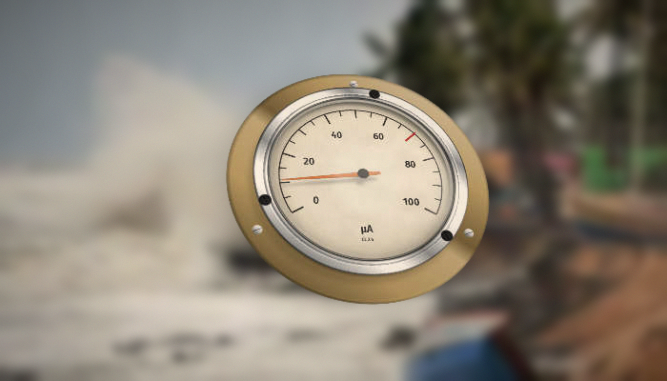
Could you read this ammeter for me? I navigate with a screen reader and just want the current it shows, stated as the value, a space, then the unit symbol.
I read 10 µA
